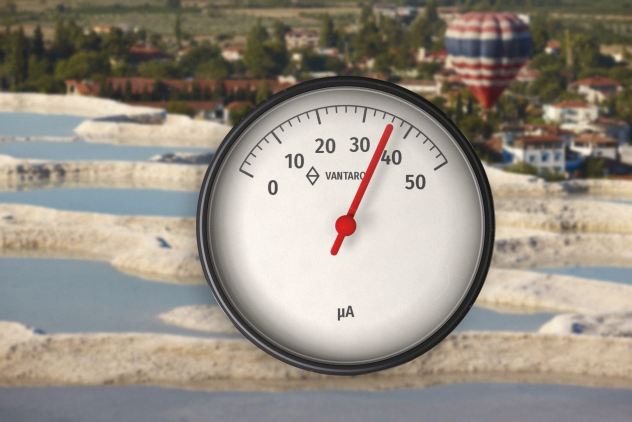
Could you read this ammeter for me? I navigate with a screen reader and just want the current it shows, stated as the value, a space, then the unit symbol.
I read 36 µA
